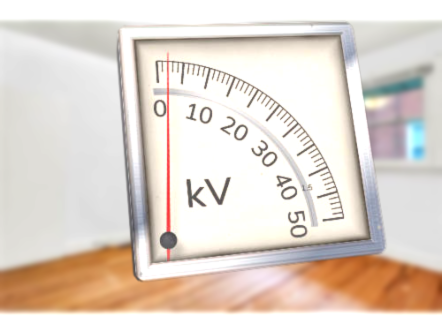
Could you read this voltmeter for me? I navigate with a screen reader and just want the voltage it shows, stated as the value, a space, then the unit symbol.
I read 2 kV
